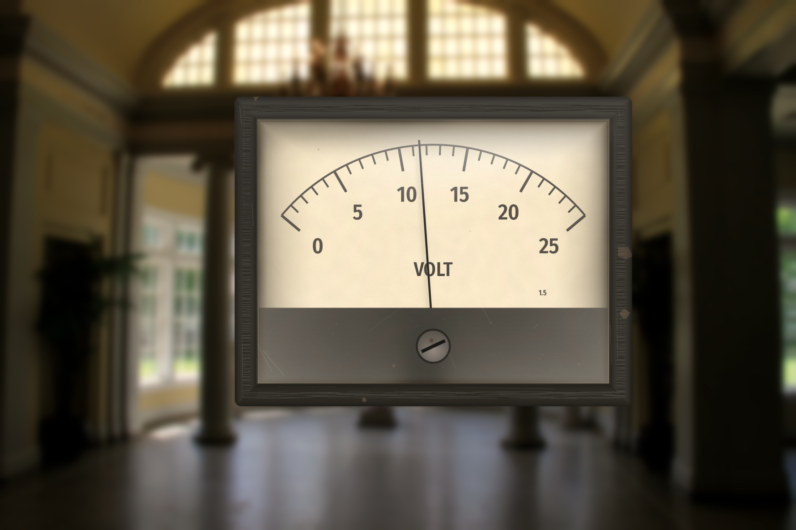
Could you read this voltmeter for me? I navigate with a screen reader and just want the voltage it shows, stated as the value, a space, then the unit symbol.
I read 11.5 V
